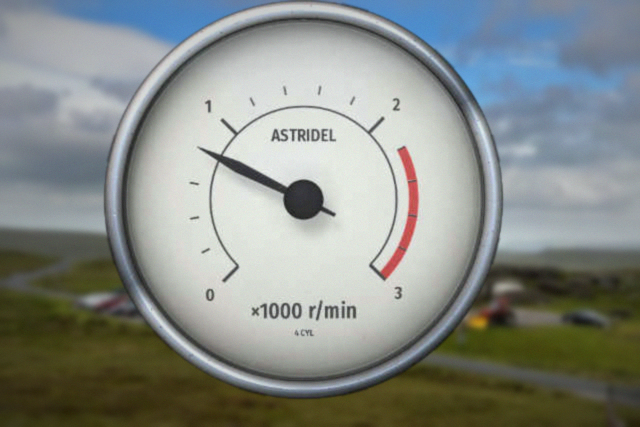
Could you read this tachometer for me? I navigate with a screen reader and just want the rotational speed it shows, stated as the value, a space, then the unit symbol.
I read 800 rpm
